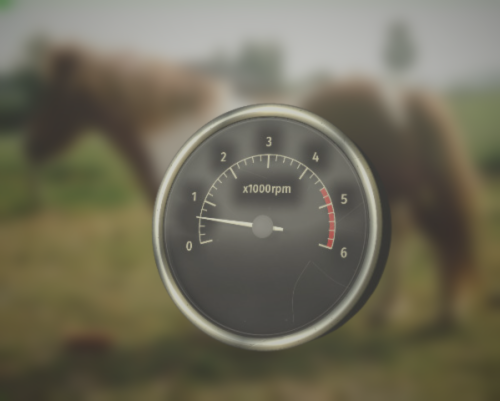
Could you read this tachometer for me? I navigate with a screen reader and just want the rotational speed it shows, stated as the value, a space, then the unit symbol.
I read 600 rpm
